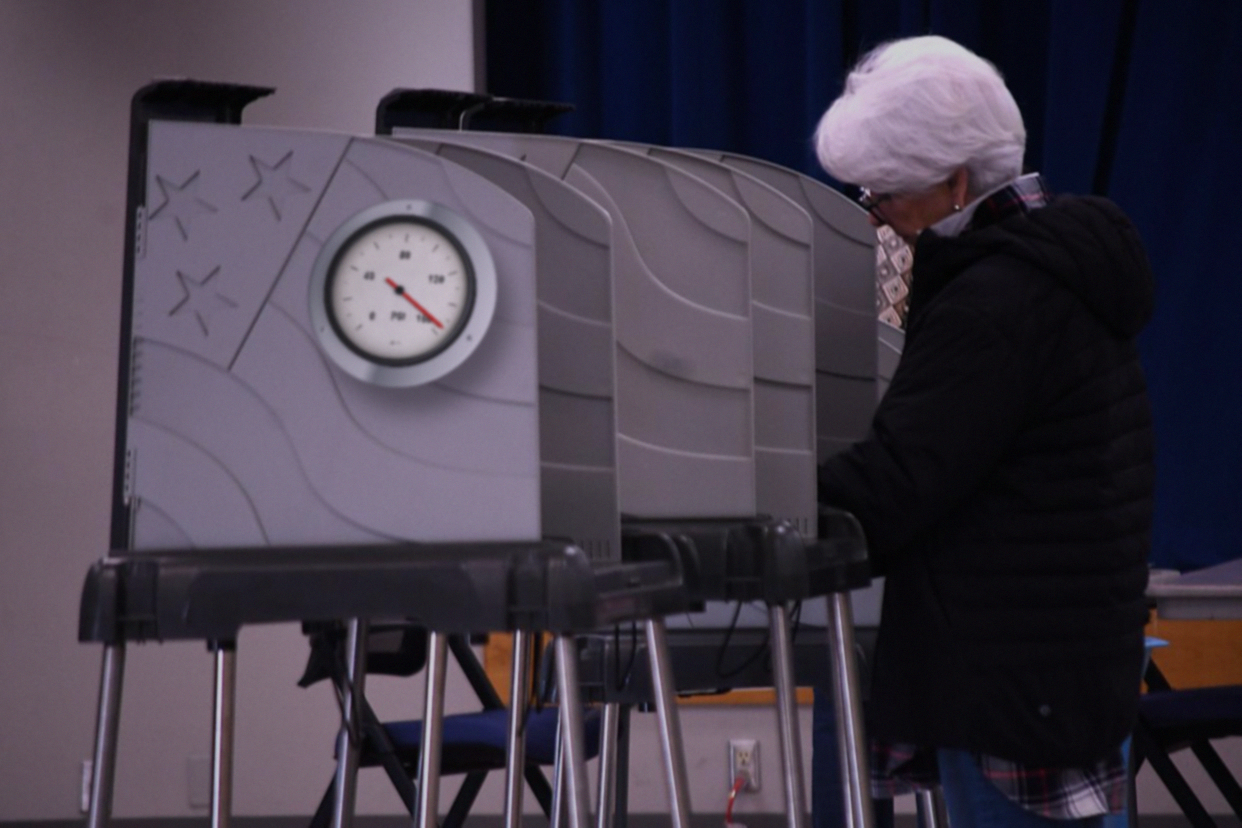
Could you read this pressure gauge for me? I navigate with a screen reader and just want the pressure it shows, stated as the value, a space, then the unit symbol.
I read 155 psi
